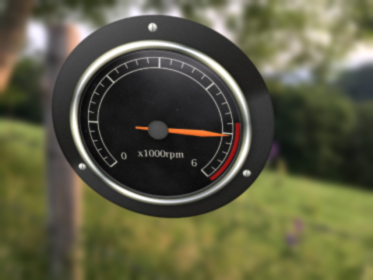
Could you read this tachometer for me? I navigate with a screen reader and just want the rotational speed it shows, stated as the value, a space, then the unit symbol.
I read 5000 rpm
